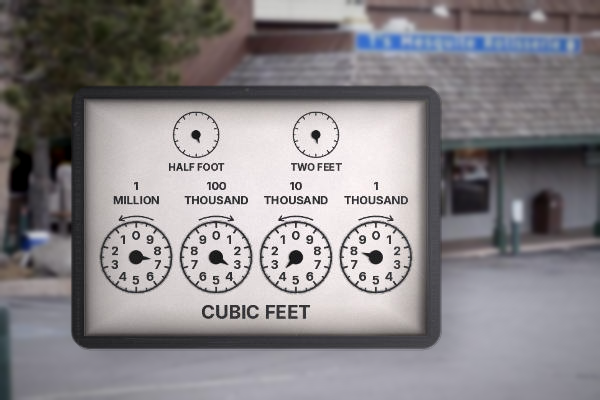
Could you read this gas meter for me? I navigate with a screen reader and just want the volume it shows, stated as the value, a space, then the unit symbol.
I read 733800 ft³
